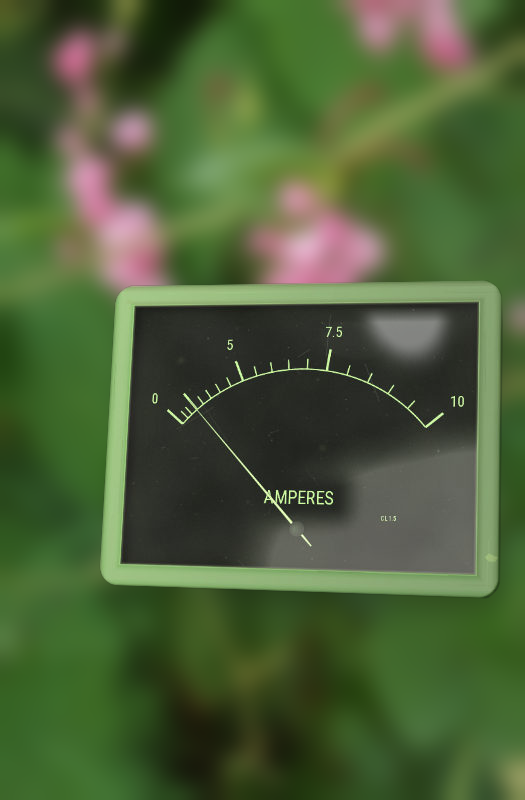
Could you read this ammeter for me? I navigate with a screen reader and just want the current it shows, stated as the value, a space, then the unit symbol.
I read 2.5 A
